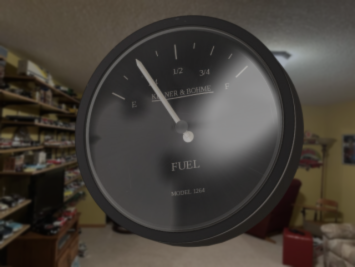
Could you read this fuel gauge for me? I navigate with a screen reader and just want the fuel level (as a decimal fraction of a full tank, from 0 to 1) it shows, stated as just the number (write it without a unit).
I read 0.25
